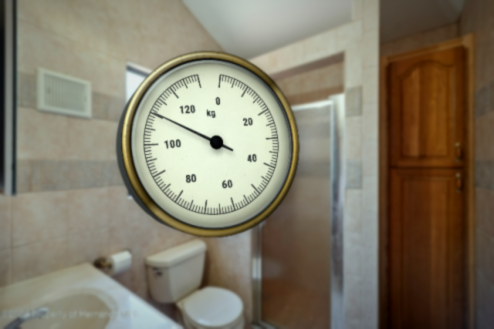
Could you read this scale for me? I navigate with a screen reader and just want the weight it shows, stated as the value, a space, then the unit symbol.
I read 110 kg
